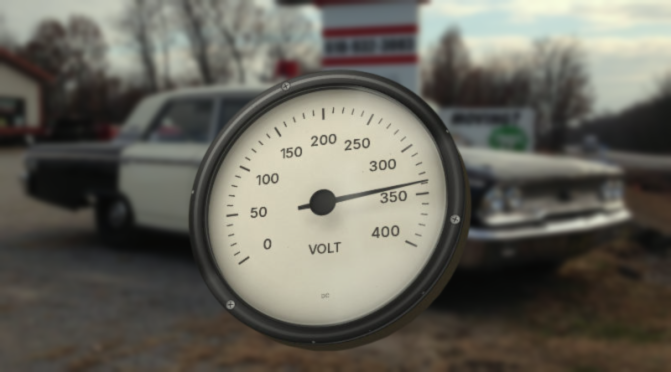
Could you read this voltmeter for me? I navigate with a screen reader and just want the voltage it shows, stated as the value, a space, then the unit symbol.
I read 340 V
